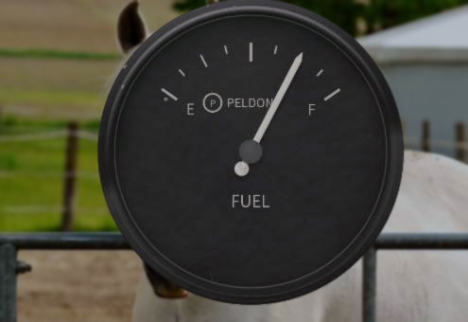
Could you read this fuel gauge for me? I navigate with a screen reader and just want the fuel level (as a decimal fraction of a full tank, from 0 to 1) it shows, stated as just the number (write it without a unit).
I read 0.75
